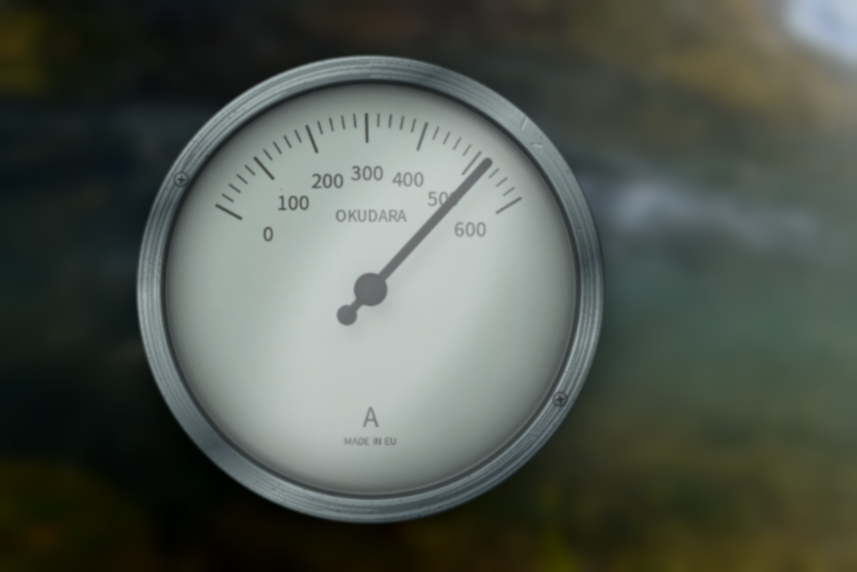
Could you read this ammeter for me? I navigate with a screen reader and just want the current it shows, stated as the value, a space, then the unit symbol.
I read 520 A
